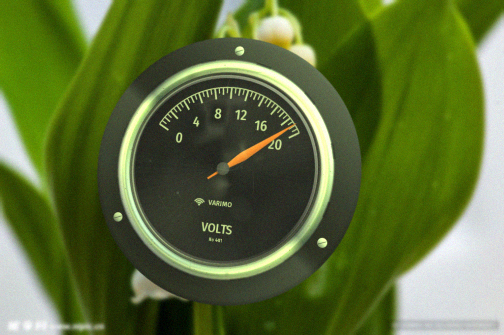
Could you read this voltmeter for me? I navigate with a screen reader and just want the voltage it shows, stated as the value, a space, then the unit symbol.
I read 19 V
